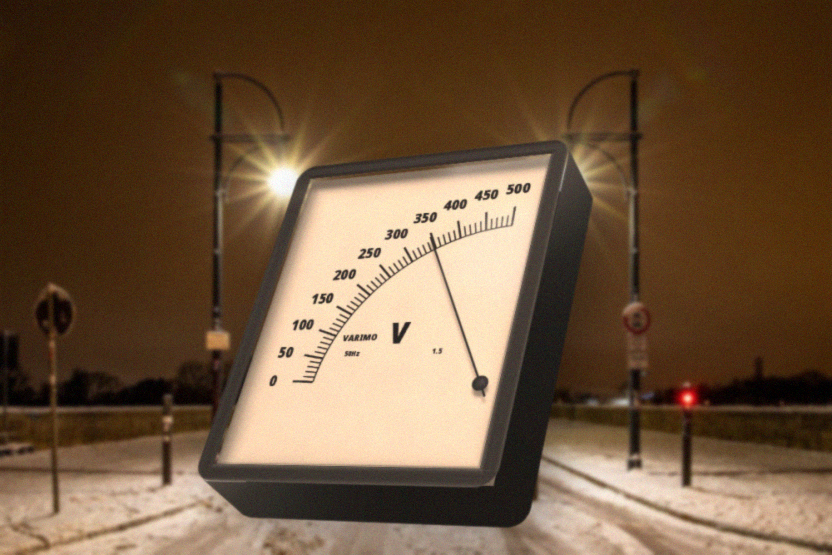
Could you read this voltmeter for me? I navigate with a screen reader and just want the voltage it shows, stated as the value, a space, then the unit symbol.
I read 350 V
